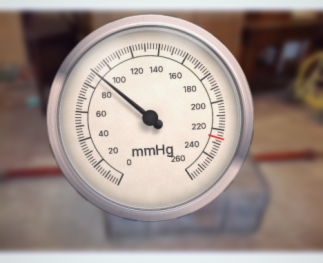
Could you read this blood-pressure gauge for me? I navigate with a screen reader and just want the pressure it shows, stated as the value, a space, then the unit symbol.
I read 90 mmHg
